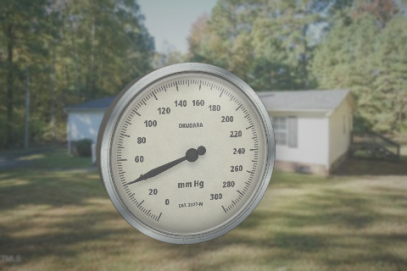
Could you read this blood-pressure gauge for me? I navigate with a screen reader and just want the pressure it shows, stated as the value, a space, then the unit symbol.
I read 40 mmHg
